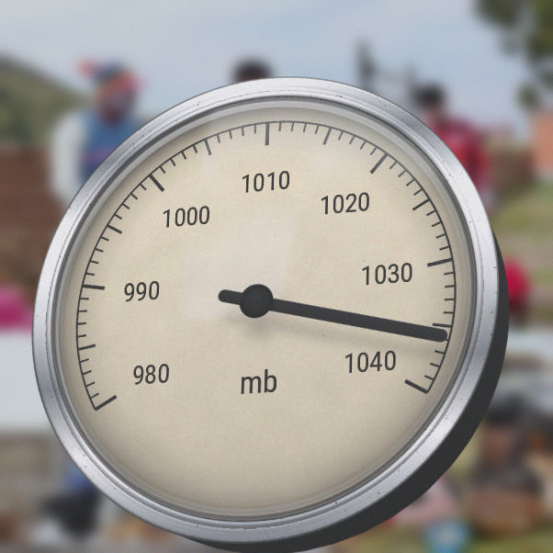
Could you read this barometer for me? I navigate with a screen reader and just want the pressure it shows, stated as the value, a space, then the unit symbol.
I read 1036 mbar
